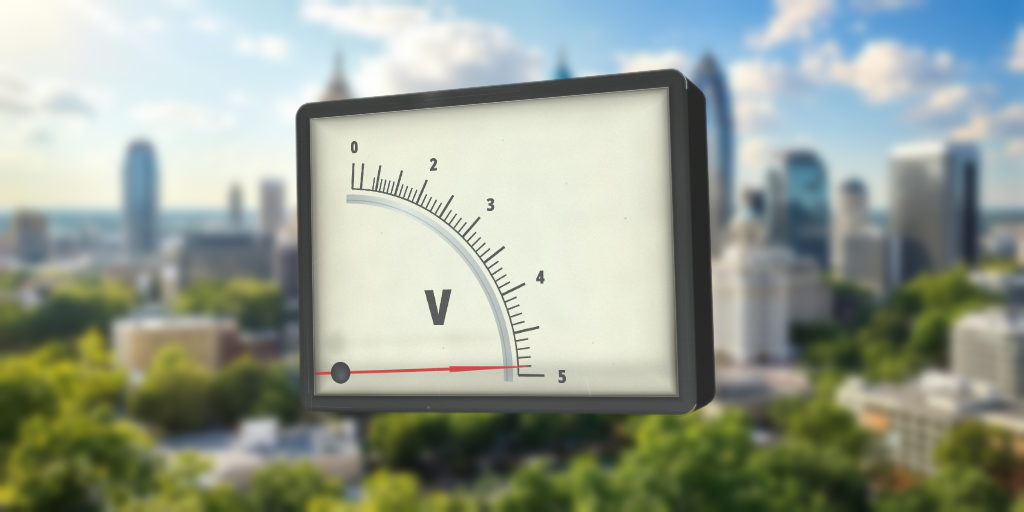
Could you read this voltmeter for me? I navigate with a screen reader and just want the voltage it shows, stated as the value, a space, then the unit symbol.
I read 4.9 V
